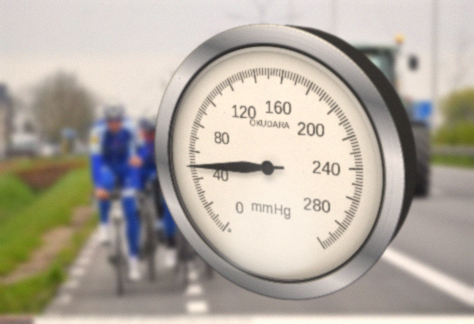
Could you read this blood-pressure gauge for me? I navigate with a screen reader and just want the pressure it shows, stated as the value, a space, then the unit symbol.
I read 50 mmHg
